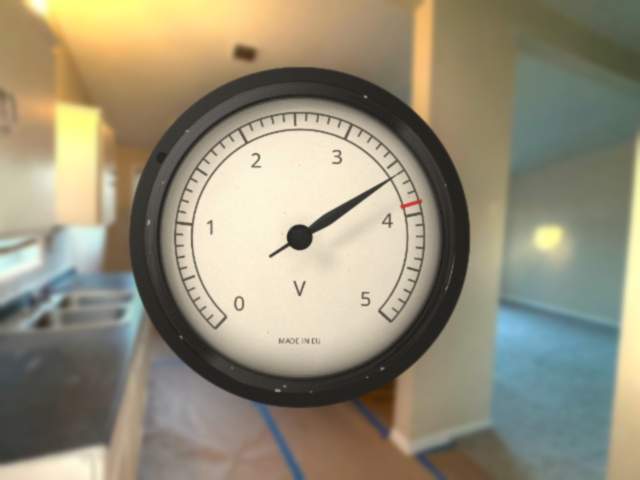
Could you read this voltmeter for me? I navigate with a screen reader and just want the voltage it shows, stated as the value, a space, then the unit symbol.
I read 3.6 V
